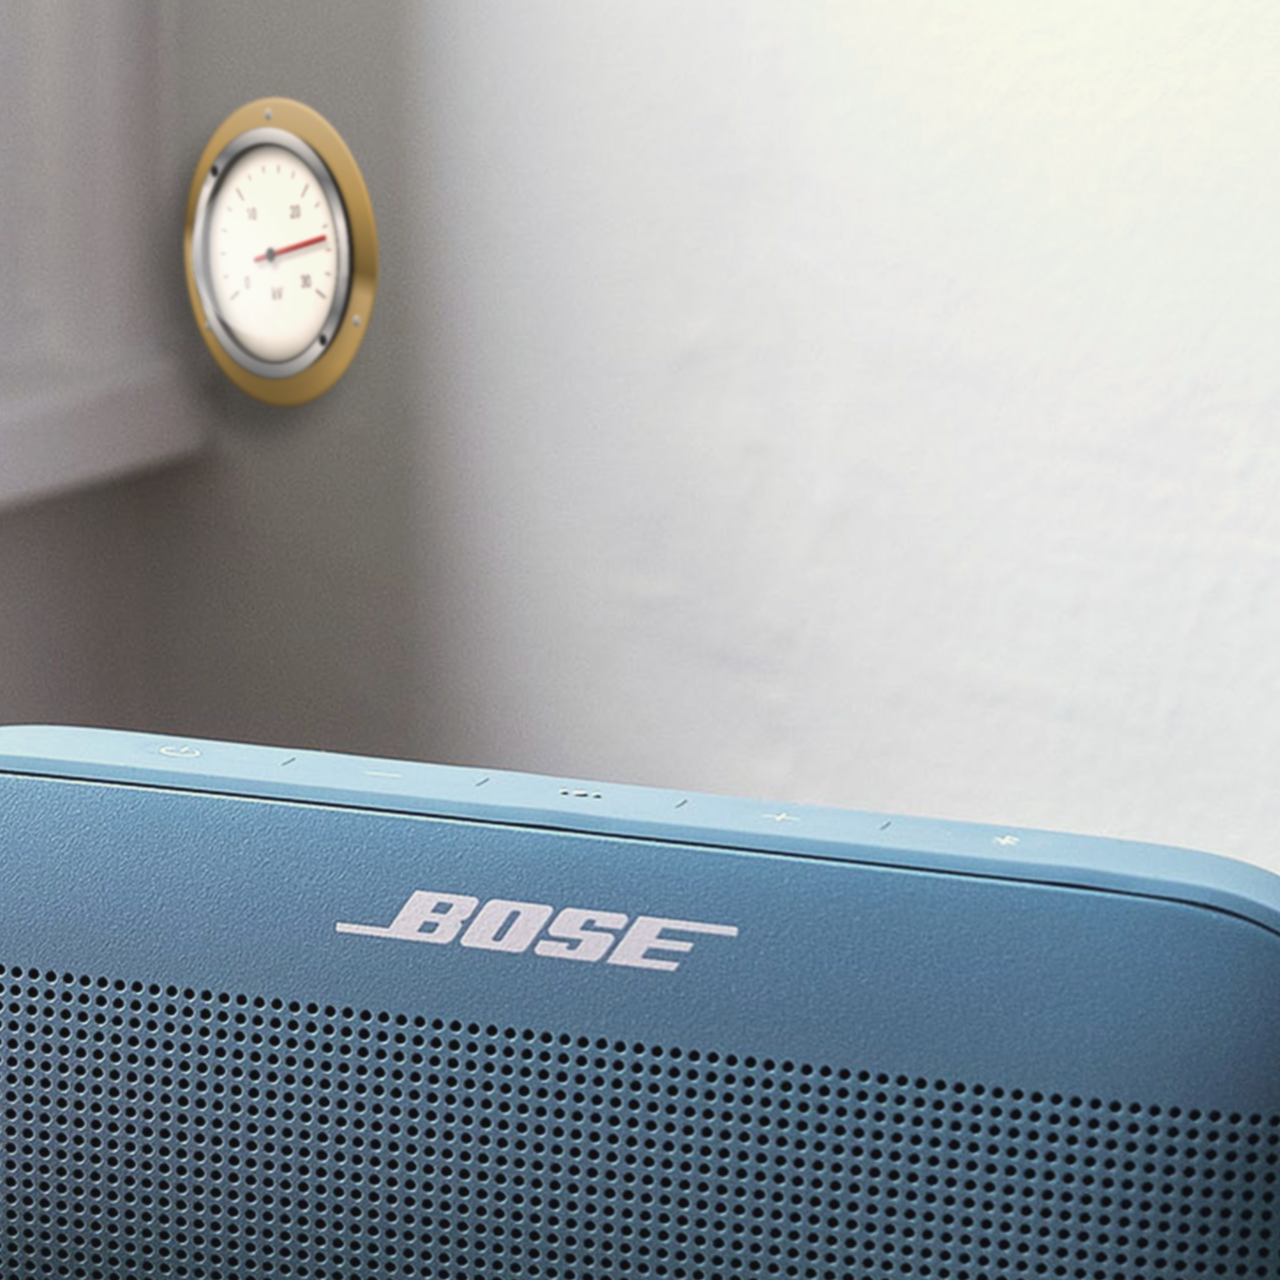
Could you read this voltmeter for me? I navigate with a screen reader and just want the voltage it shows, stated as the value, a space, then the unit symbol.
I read 25 kV
